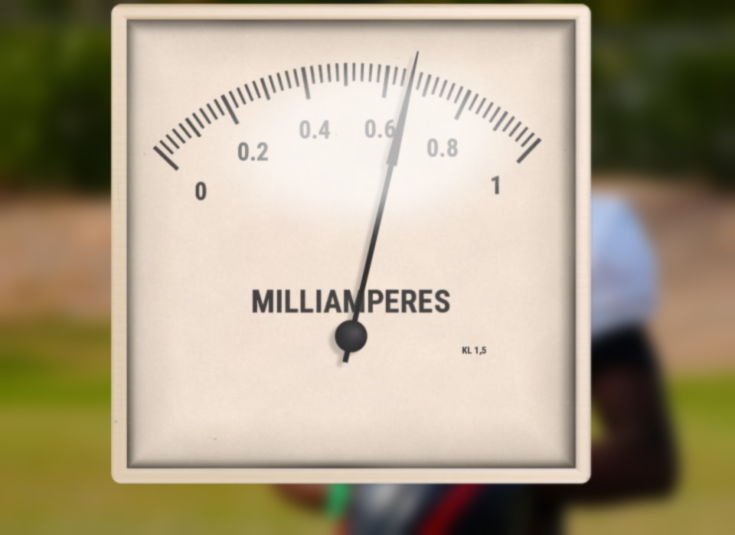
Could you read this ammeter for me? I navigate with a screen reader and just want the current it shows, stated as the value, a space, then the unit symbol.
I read 0.66 mA
